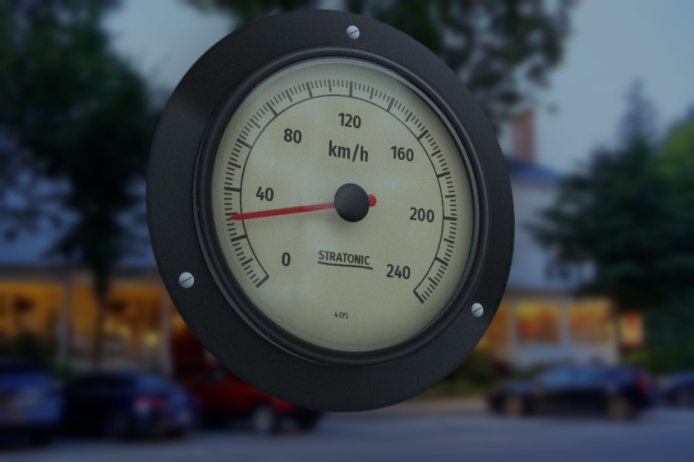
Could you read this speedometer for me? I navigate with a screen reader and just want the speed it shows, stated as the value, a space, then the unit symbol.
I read 28 km/h
